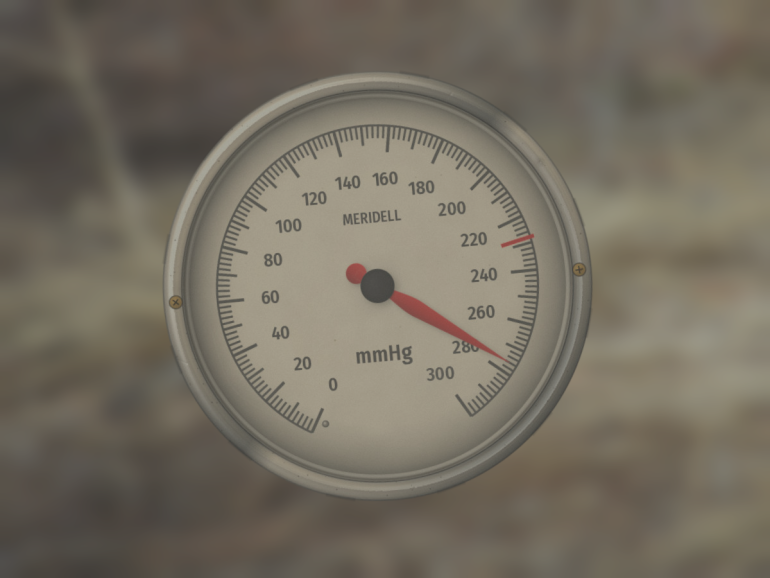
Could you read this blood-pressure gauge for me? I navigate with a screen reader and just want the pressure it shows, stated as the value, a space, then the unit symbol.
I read 276 mmHg
